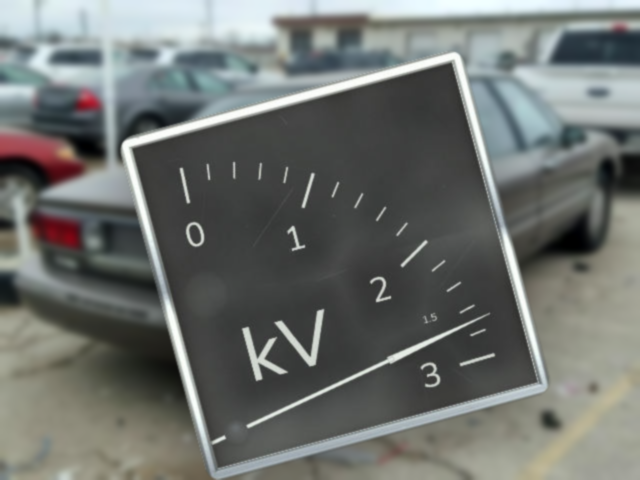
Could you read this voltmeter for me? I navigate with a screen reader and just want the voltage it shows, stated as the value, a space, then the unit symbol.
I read 2.7 kV
